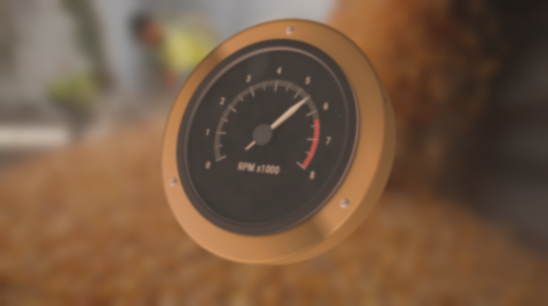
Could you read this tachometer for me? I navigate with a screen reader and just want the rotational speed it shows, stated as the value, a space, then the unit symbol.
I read 5500 rpm
